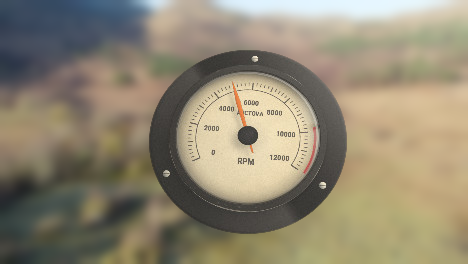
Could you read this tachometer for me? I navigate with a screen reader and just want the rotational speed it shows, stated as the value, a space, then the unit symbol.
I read 5000 rpm
